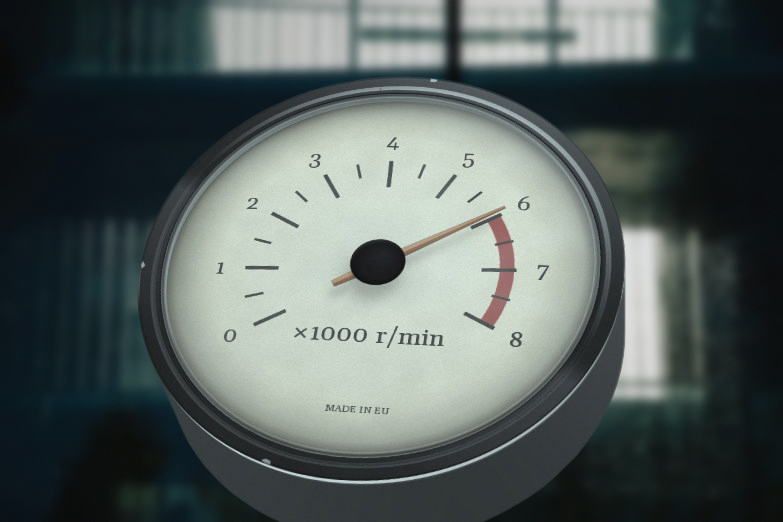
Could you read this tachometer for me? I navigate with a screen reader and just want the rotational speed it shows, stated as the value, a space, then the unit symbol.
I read 6000 rpm
